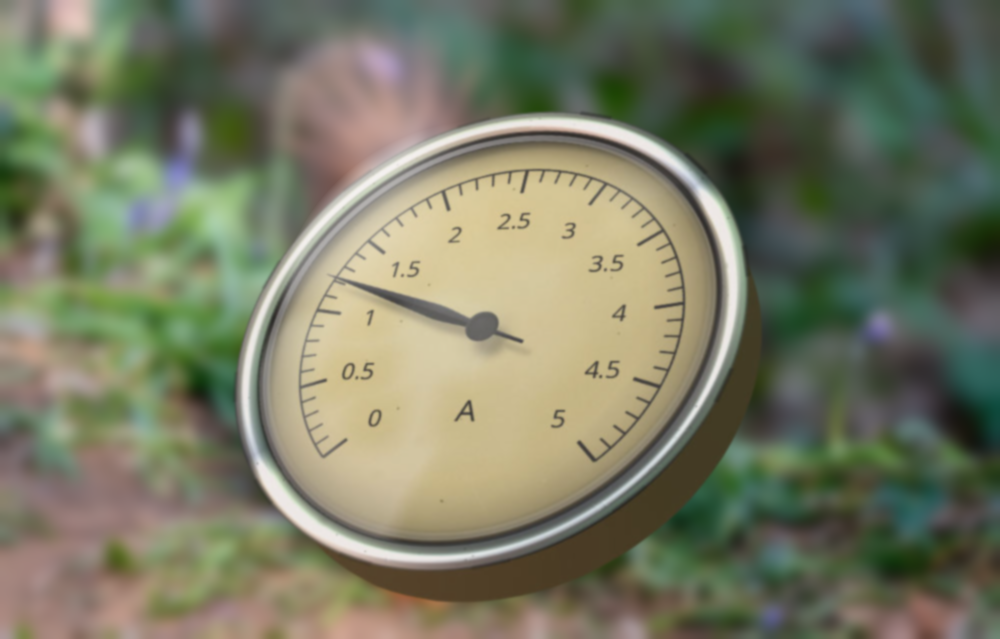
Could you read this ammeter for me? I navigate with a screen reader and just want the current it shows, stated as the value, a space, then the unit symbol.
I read 1.2 A
